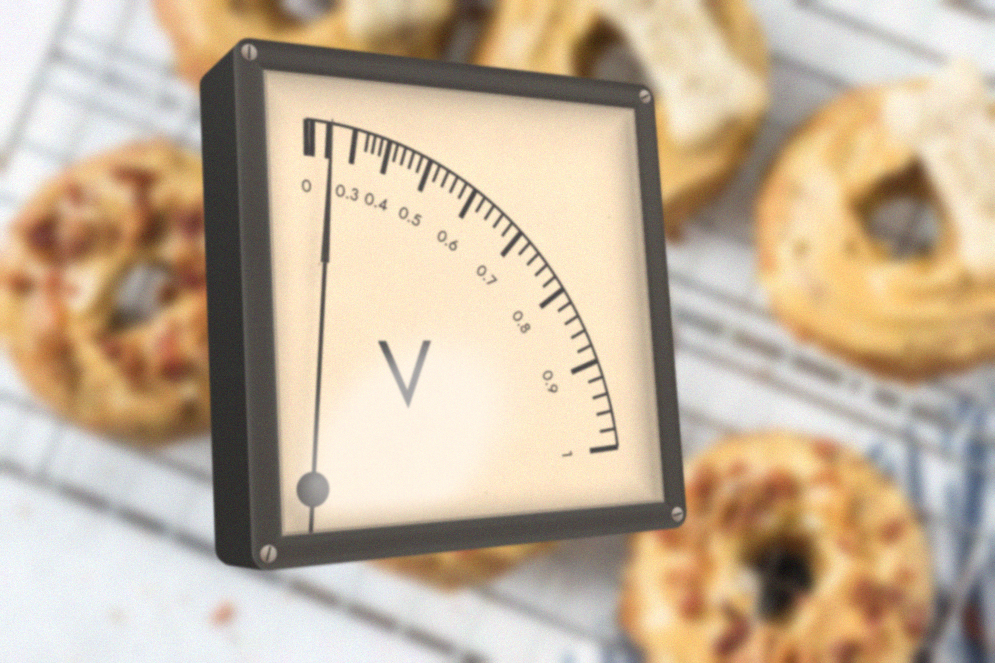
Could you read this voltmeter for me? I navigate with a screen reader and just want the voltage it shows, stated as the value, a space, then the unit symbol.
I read 0.2 V
